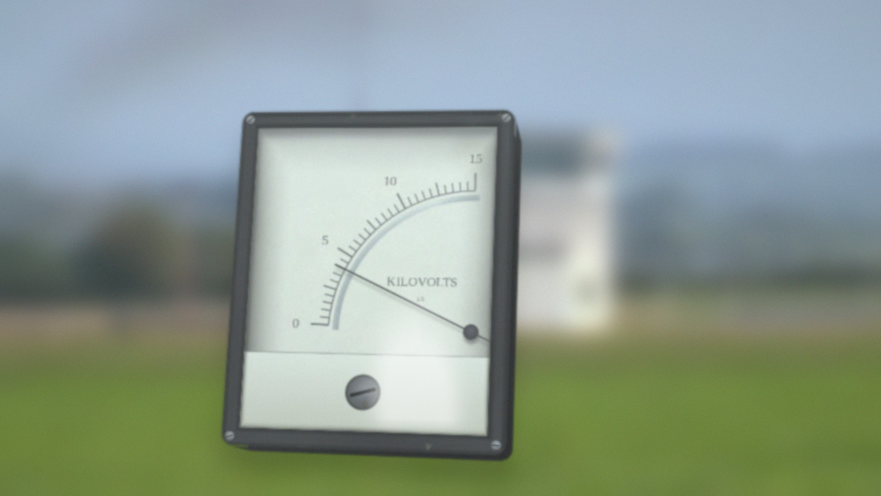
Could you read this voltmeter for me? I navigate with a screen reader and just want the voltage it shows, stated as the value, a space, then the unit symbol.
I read 4 kV
